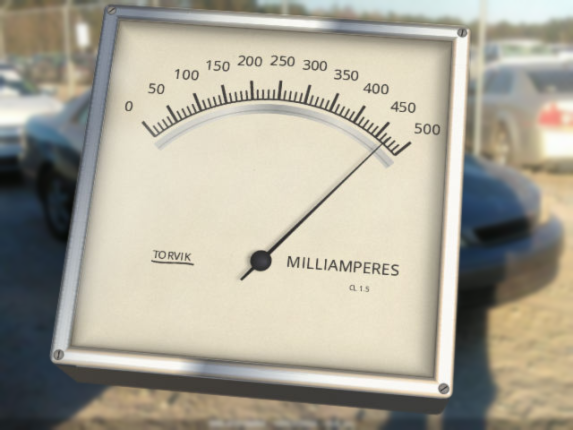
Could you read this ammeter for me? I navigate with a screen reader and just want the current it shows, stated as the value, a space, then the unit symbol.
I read 470 mA
